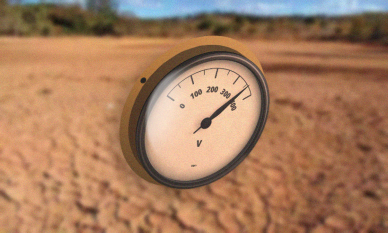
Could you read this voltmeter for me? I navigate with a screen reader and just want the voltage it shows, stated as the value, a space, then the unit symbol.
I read 350 V
